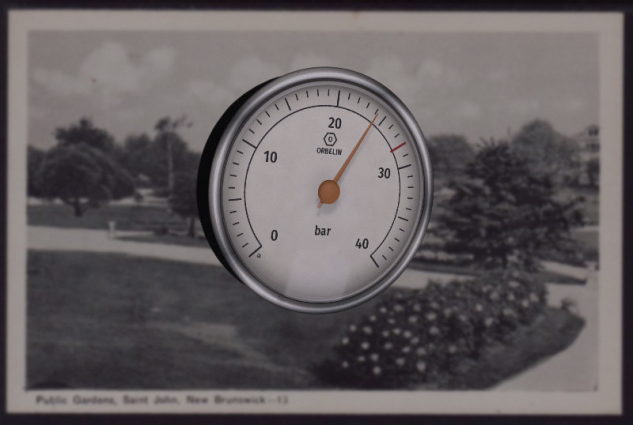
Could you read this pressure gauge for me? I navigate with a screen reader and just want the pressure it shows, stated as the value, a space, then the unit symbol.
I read 24 bar
